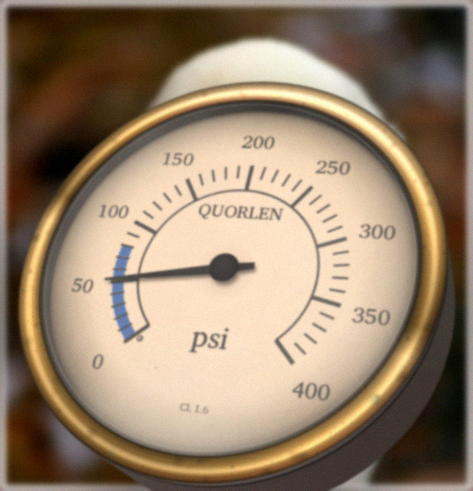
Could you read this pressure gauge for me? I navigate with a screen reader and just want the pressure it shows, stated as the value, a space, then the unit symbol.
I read 50 psi
